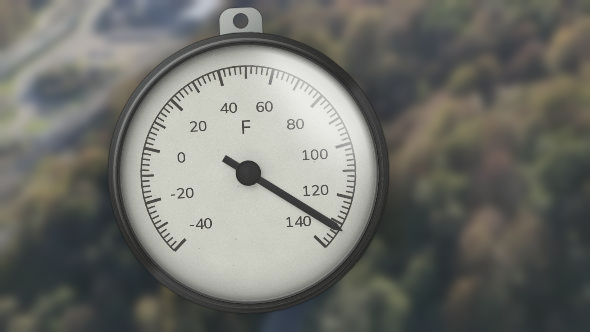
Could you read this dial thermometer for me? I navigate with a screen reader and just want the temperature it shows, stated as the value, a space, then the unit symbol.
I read 132 °F
